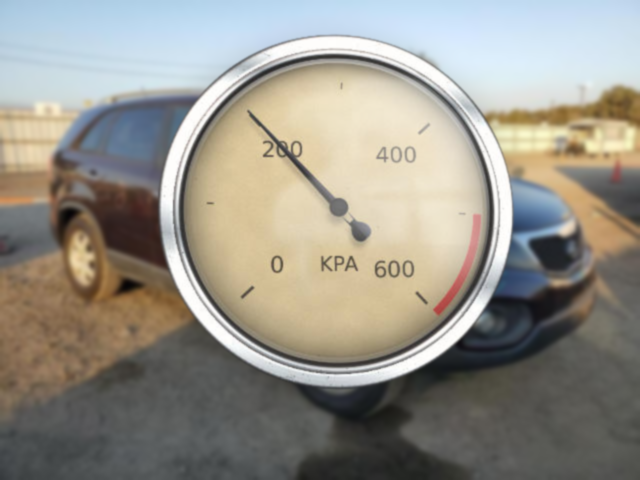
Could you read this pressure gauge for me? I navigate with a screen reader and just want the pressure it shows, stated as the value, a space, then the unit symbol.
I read 200 kPa
